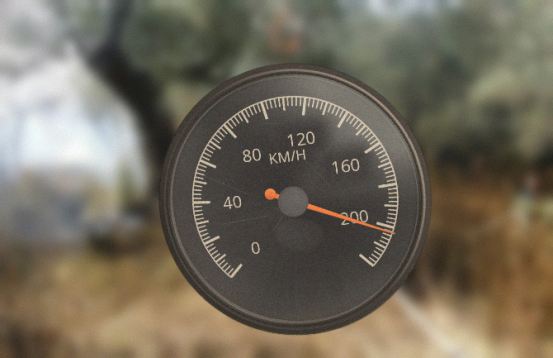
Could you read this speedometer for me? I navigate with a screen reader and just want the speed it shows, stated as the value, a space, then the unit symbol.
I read 202 km/h
